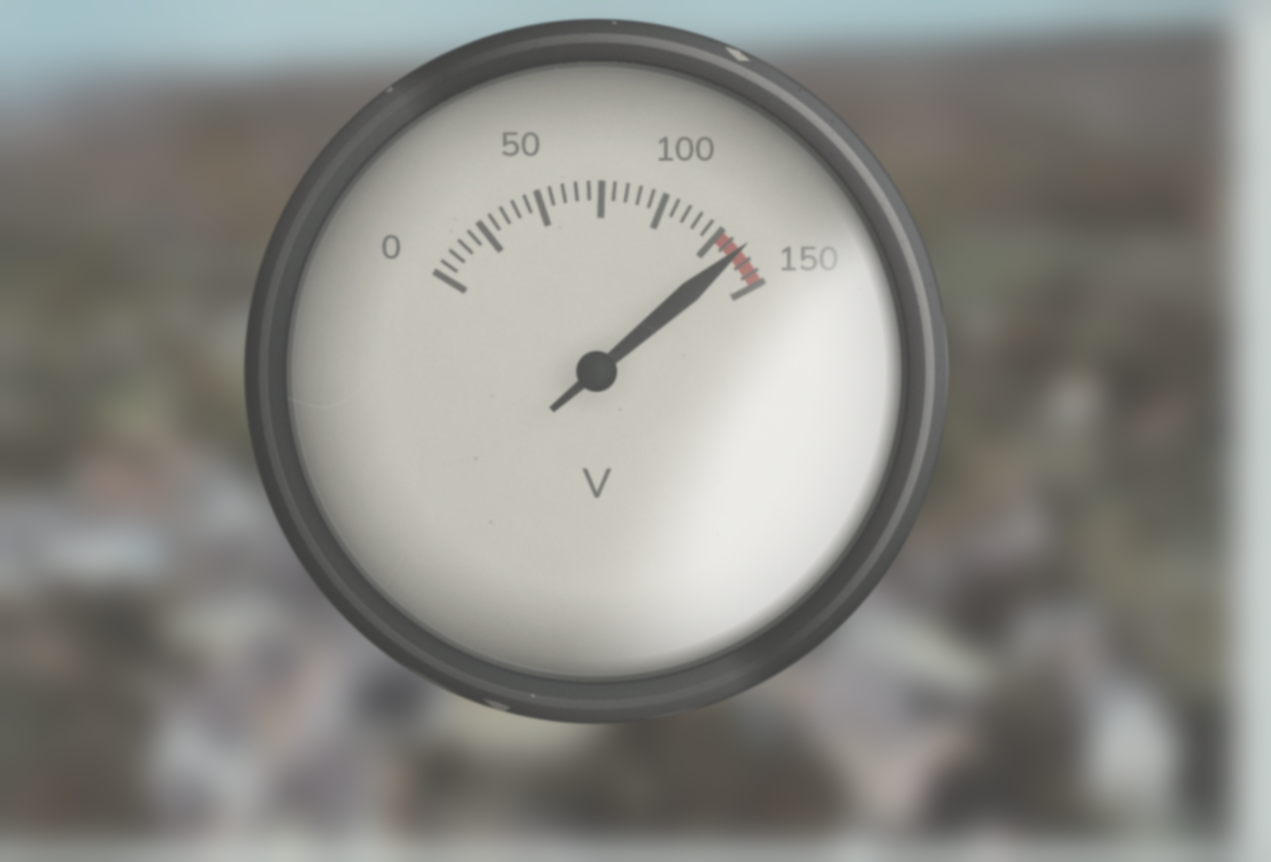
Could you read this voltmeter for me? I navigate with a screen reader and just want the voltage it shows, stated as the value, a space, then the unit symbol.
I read 135 V
